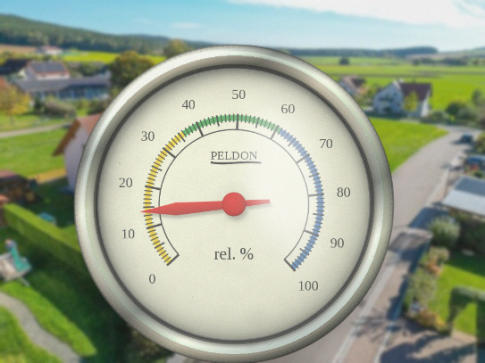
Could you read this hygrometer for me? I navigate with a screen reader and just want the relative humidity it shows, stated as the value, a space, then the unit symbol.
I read 14 %
